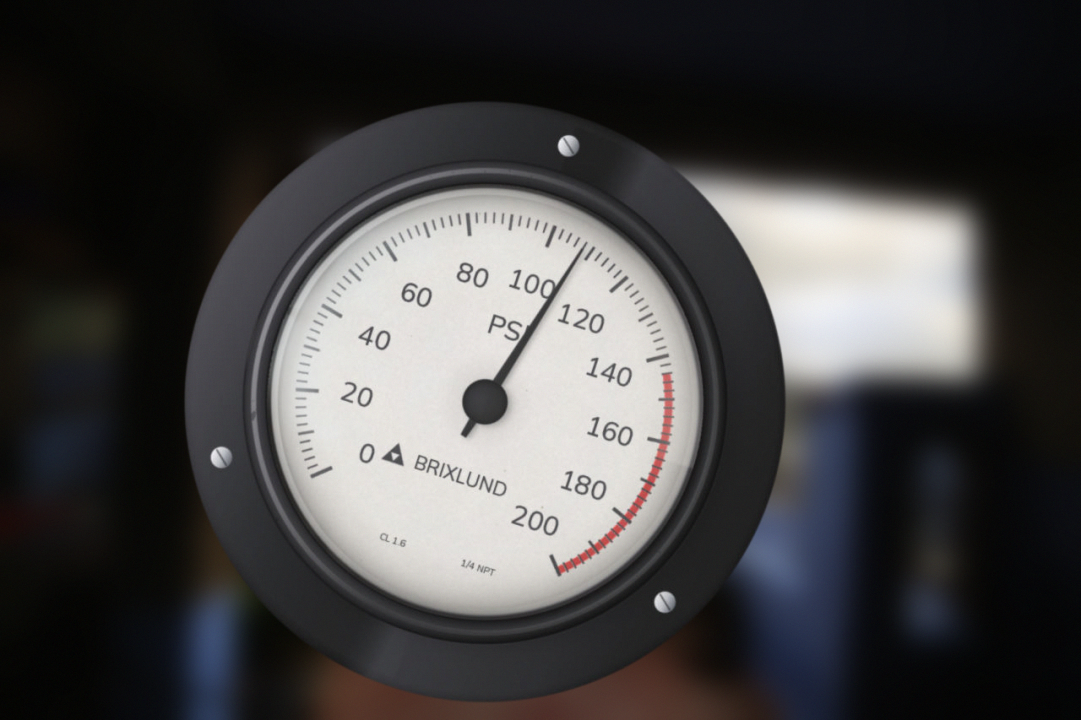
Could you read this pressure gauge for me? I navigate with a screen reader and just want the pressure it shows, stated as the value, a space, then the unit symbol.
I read 108 psi
